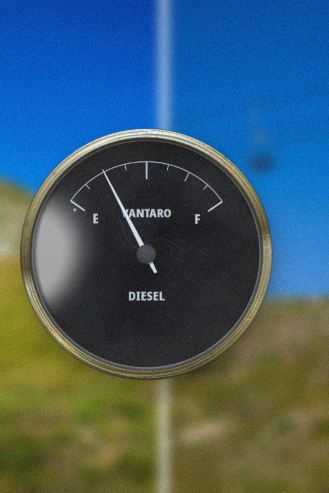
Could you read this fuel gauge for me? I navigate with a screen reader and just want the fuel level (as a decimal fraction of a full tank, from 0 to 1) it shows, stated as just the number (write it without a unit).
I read 0.25
